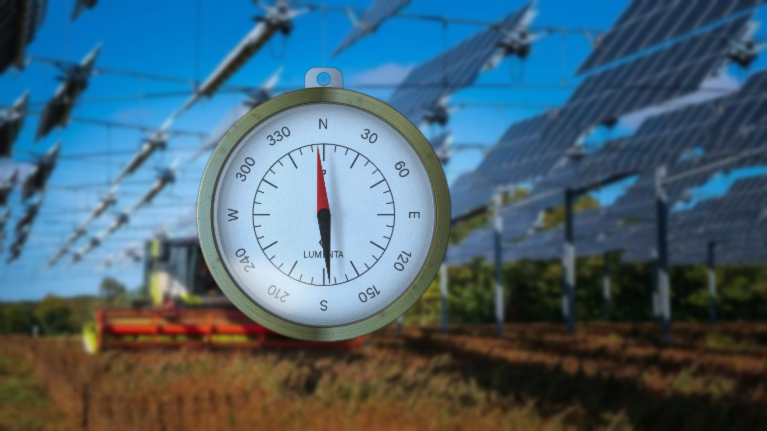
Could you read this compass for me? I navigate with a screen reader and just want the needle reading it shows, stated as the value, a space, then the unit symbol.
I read 355 °
